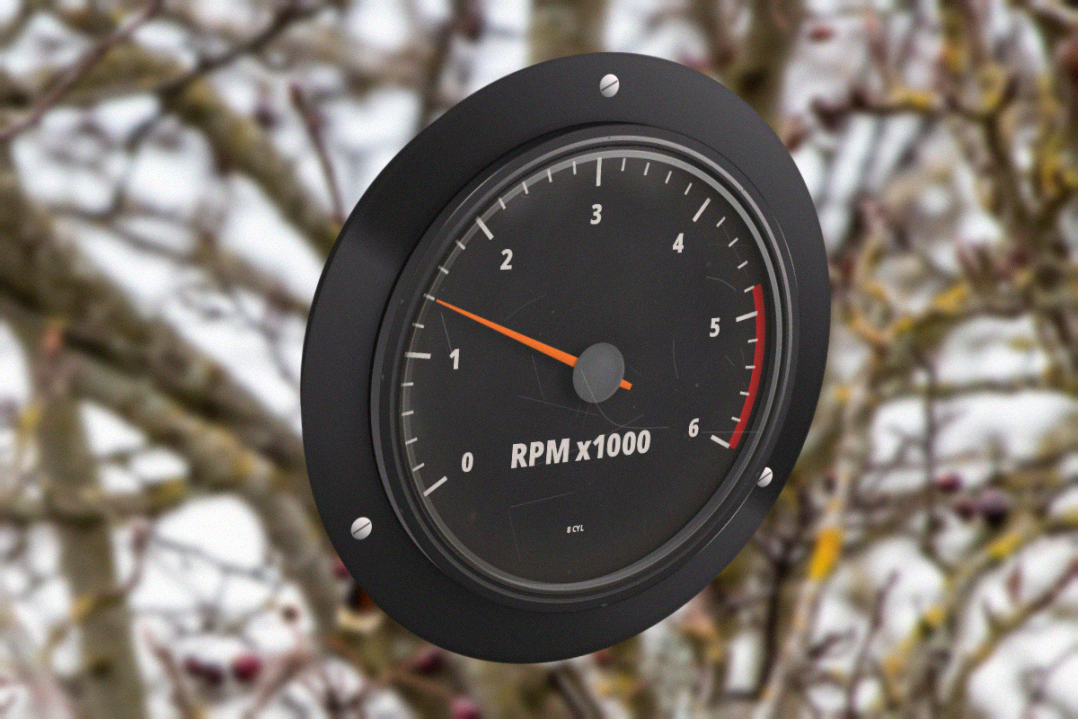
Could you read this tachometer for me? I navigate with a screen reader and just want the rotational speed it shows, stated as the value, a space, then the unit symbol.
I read 1400 rpm
